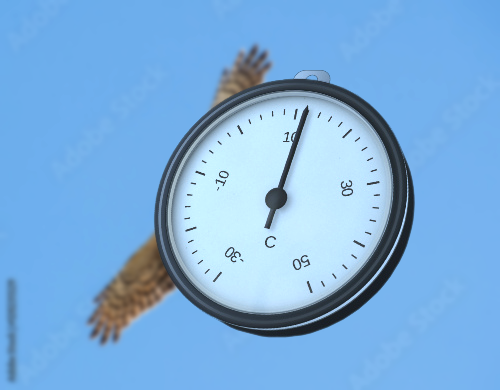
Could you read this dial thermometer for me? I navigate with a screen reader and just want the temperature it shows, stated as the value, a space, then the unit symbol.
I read 12 °C
